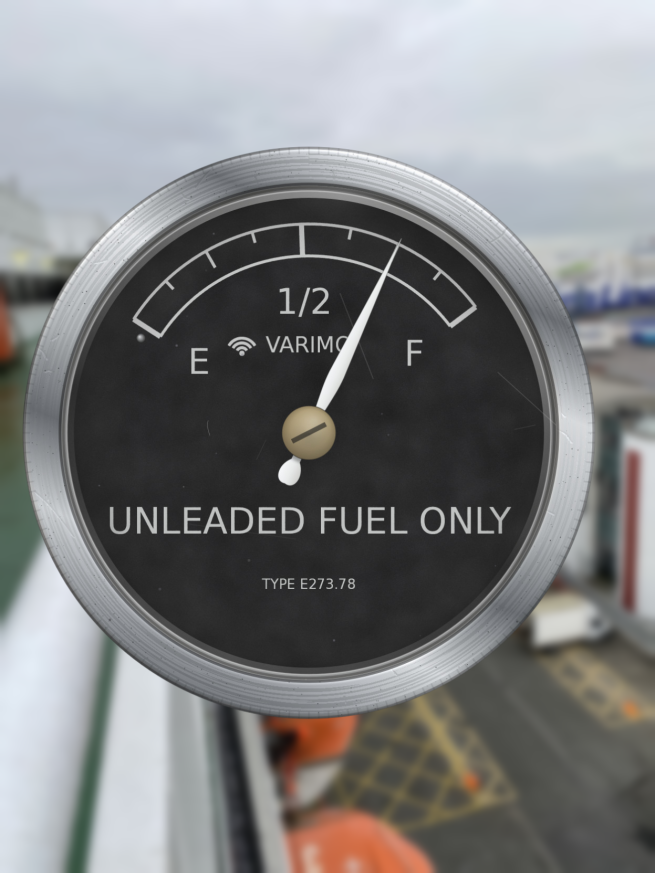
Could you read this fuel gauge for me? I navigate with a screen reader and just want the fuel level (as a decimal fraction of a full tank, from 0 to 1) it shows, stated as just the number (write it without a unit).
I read 0.75
